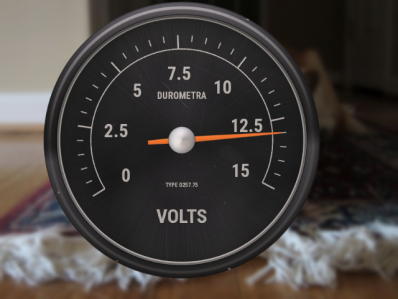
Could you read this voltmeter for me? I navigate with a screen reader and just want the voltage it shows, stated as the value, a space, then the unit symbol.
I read 13 V
